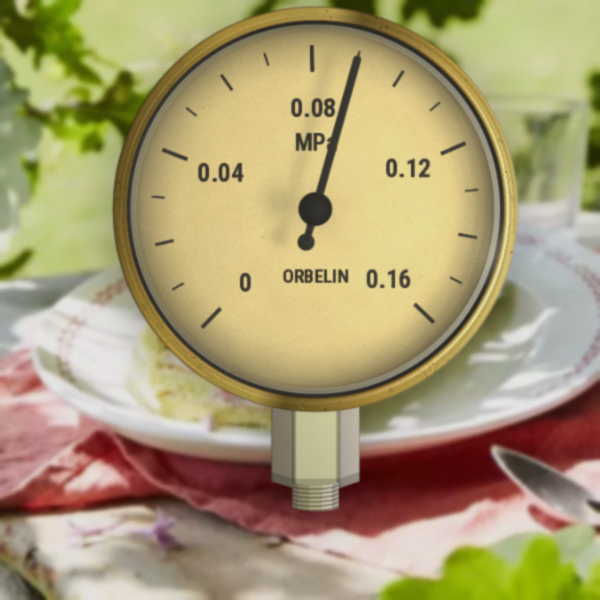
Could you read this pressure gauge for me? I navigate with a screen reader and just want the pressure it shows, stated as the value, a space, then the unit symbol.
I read 0.09 MPa
